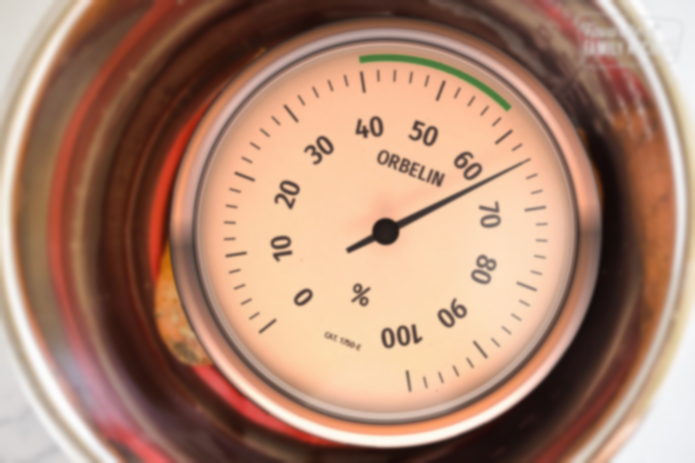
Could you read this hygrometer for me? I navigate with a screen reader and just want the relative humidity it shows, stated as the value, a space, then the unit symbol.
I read 64 %
